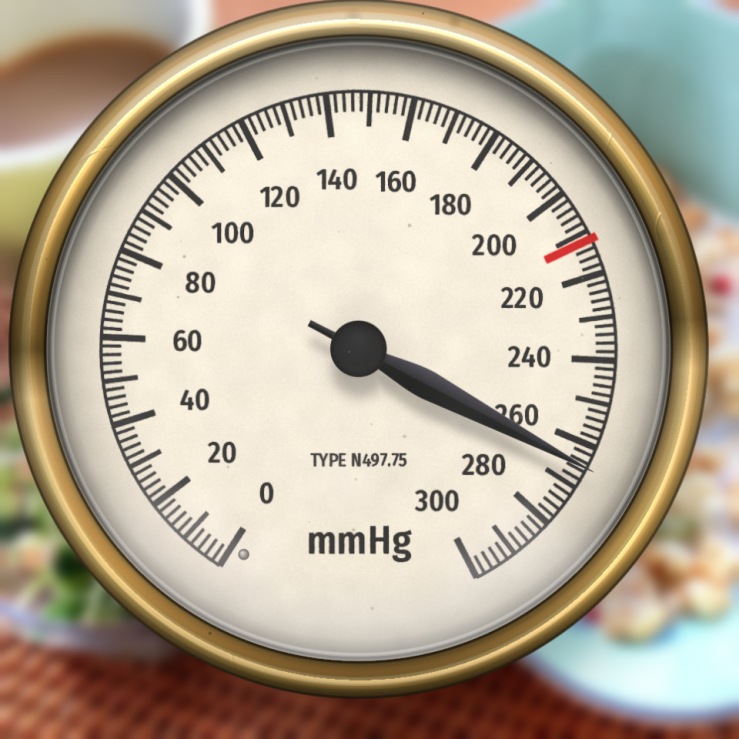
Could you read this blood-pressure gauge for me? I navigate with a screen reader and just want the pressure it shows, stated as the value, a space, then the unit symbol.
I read 265 mmHg
